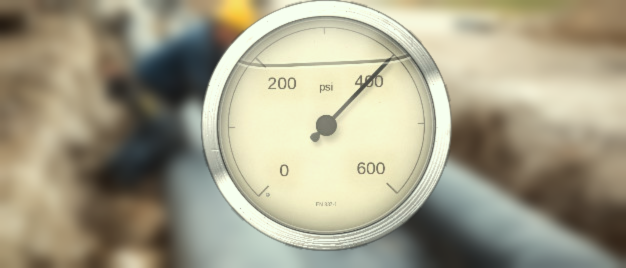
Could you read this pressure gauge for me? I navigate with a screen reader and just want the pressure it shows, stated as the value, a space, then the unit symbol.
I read 400 psi
